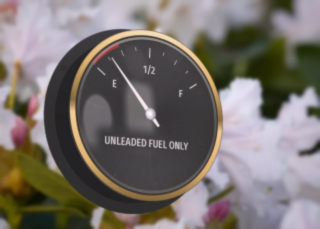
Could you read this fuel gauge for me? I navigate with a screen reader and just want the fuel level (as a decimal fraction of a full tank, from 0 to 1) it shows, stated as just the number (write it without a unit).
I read 0.125
